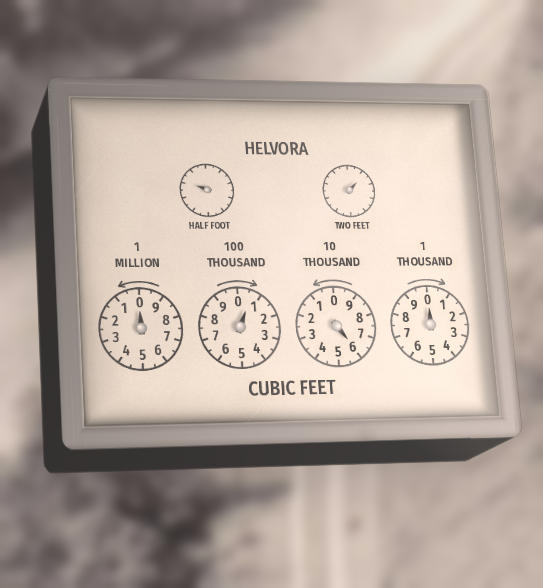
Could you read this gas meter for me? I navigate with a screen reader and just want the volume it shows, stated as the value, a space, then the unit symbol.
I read 6000 ft³
